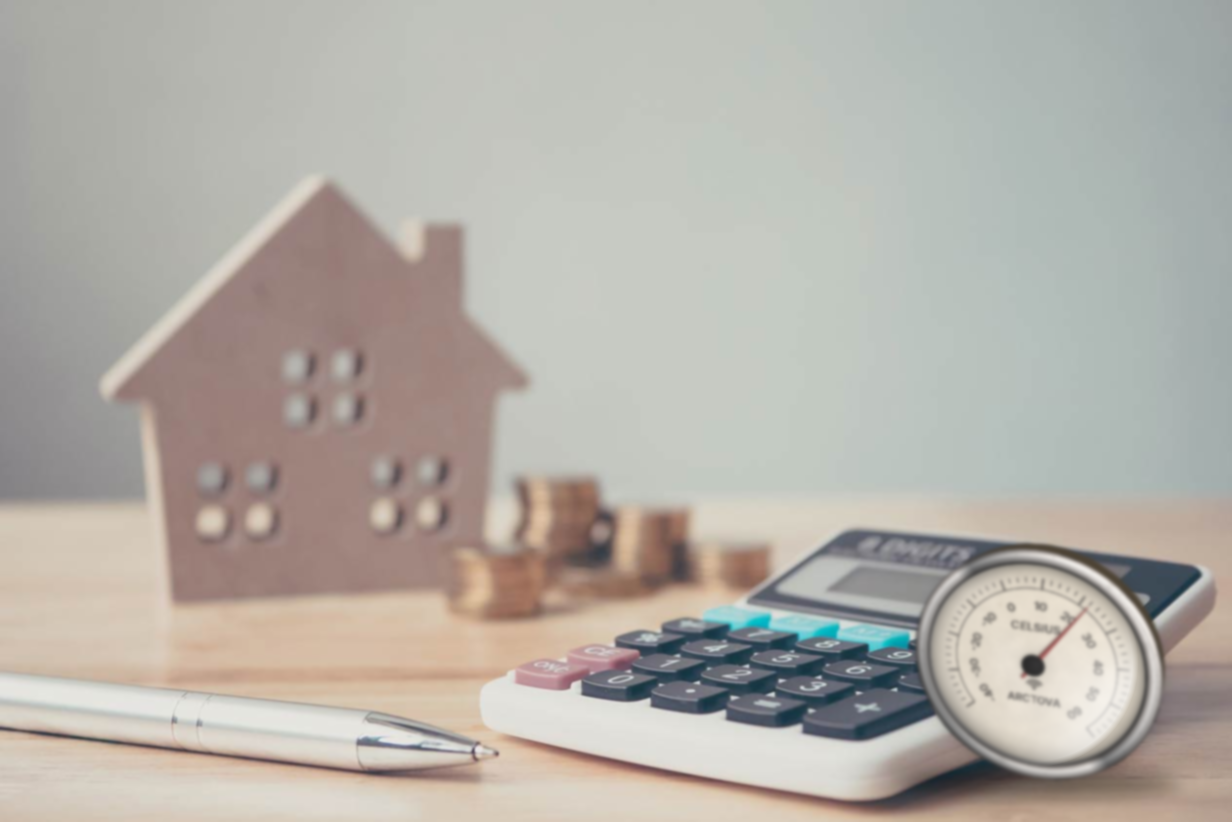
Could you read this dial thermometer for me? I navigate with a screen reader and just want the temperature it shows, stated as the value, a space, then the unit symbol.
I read 22 °C
